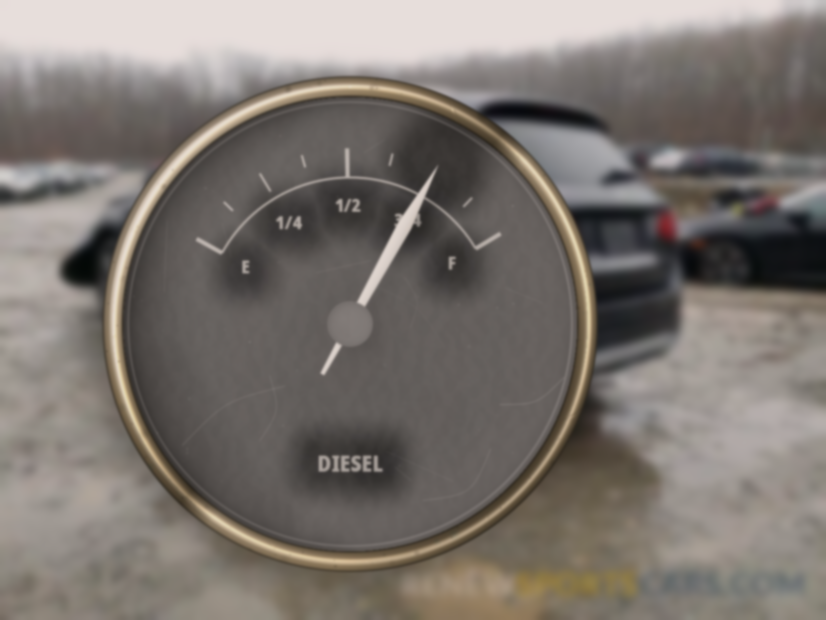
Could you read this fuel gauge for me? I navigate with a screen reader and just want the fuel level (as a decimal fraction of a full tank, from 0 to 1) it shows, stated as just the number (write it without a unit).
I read 0.75
